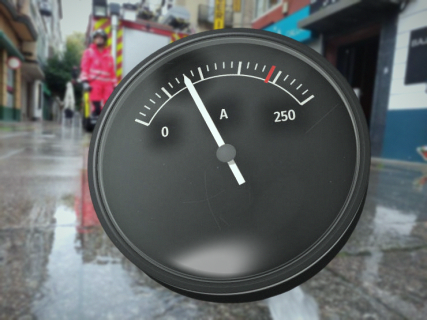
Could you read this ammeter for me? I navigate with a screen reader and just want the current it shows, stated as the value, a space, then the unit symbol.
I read 80 A
